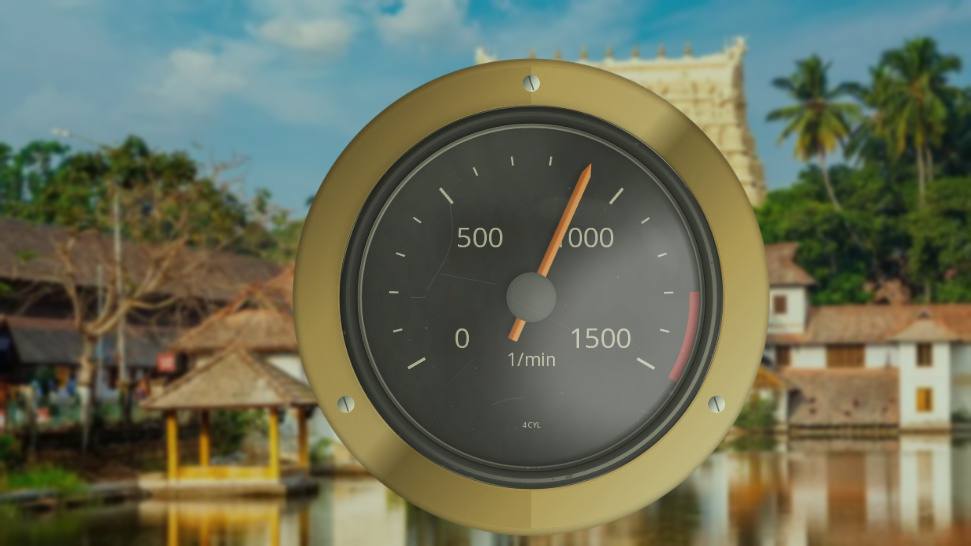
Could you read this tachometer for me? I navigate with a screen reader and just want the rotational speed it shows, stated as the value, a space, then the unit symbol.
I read 900 rpm
